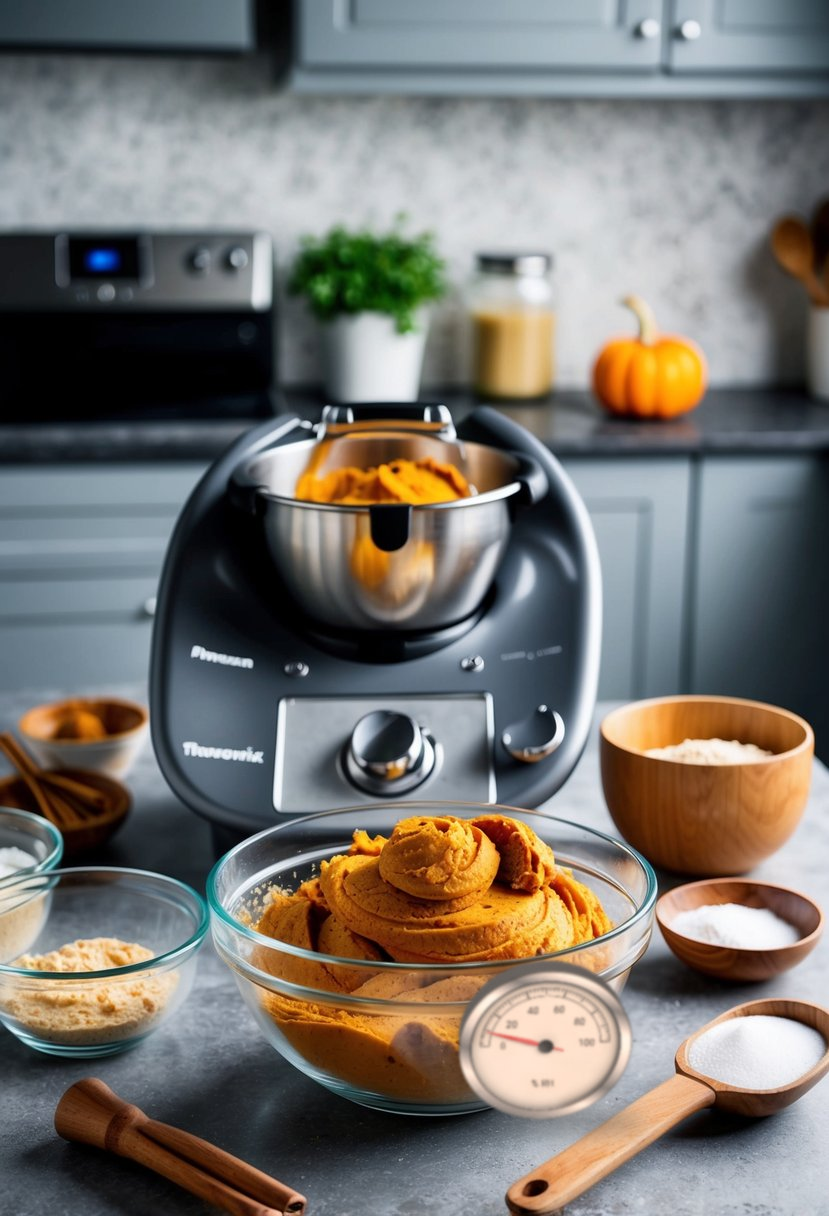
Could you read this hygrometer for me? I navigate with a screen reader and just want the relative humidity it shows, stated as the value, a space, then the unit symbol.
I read 10 %
